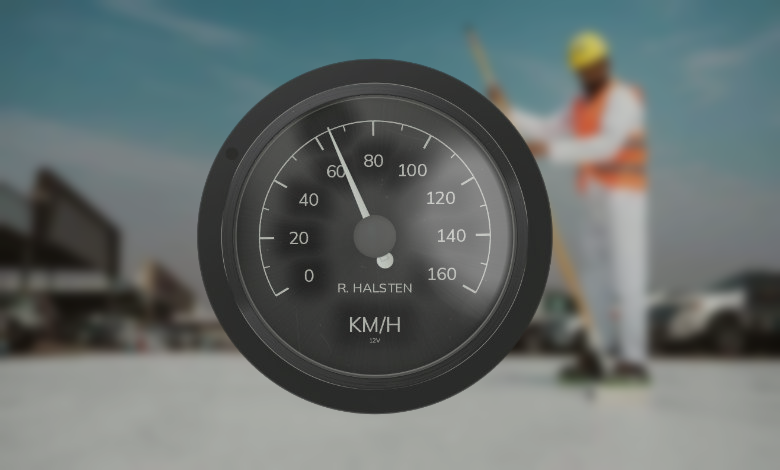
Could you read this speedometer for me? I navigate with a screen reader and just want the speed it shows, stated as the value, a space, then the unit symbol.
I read 65 km/h
